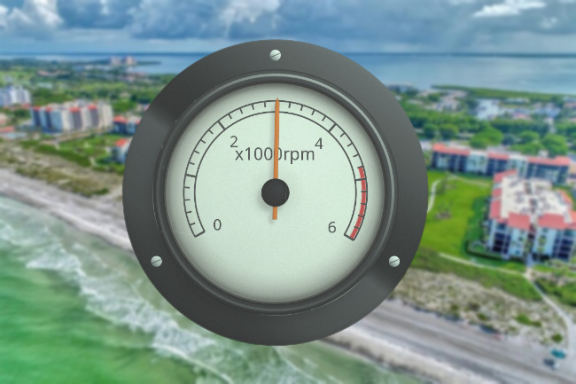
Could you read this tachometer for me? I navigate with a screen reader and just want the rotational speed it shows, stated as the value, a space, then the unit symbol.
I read 3000 rpm
